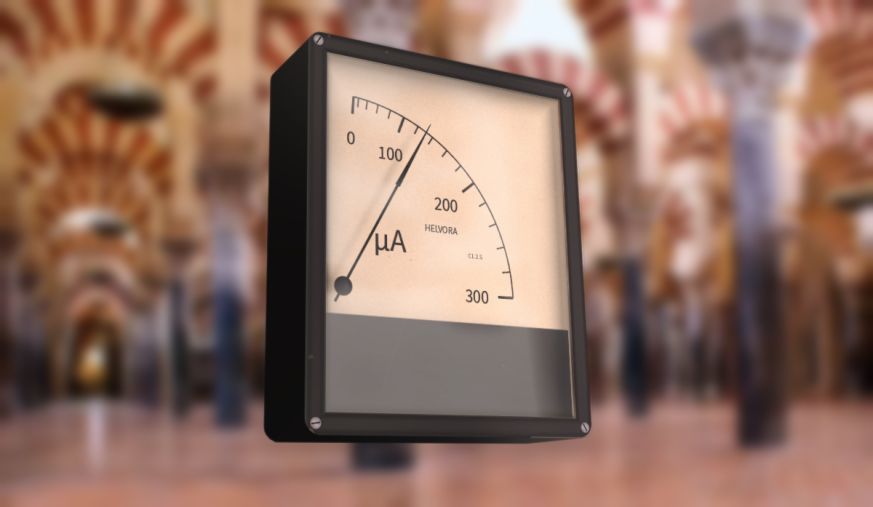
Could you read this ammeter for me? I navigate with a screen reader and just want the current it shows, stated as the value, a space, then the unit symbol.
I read 130 µA
